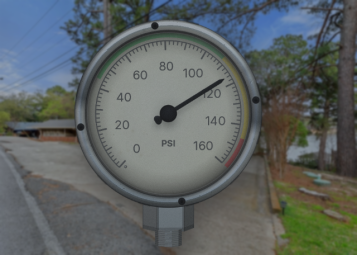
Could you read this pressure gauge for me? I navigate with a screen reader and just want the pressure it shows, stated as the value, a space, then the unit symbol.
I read 116 psi
